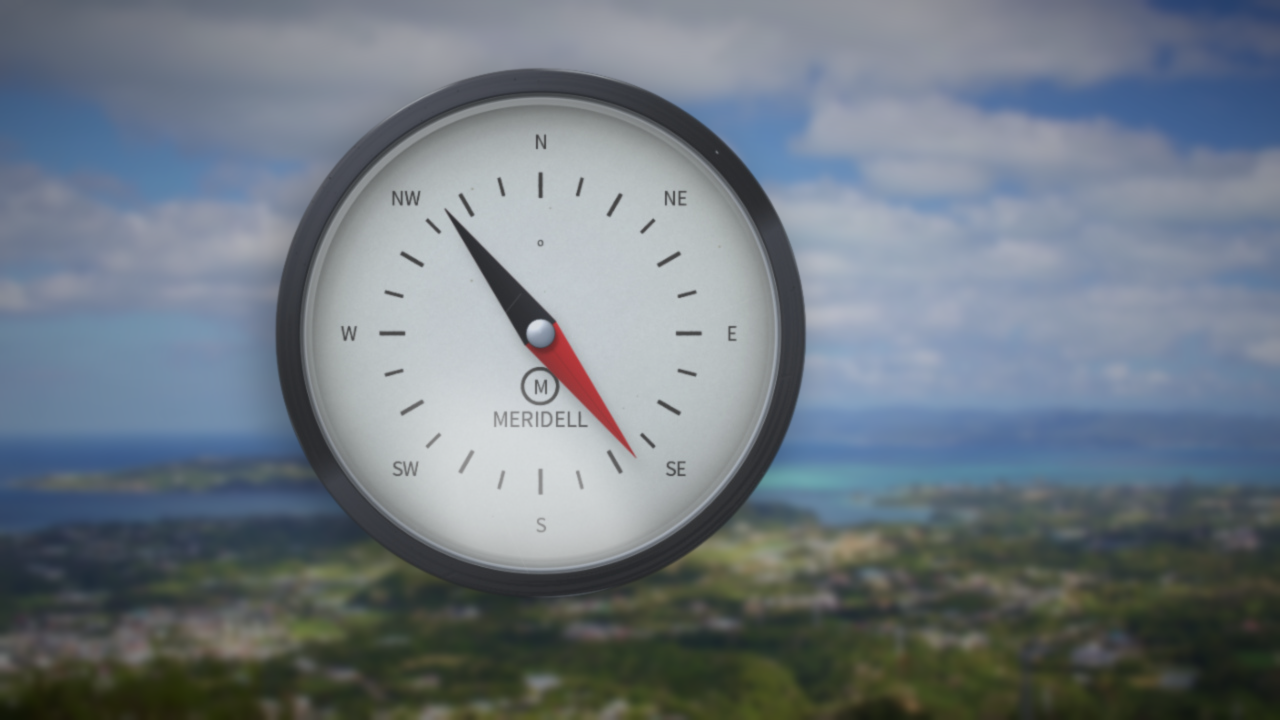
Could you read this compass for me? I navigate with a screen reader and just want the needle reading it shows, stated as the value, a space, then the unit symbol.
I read 142.5 °
